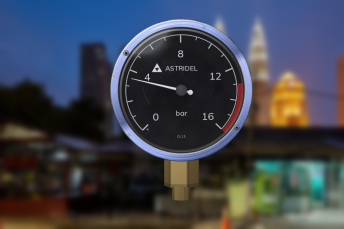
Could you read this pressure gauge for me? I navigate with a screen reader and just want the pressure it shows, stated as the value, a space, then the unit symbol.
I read 3.5 bar
